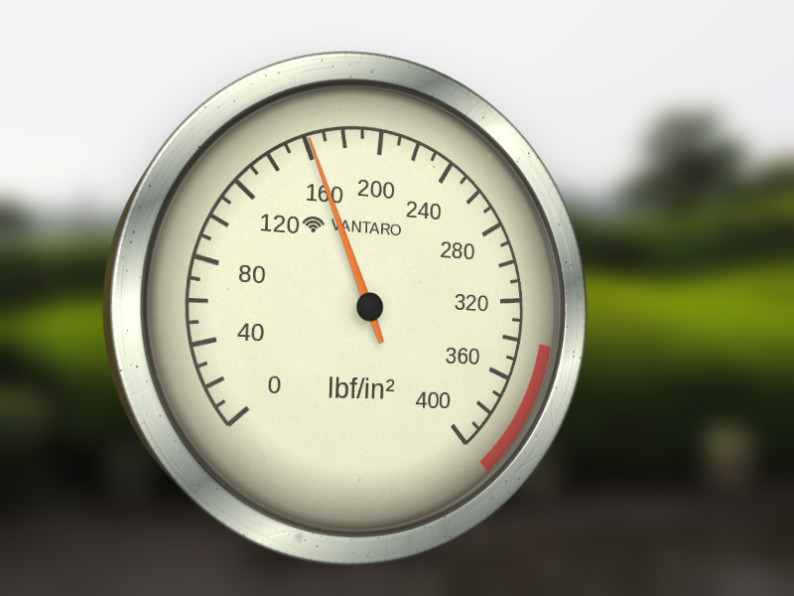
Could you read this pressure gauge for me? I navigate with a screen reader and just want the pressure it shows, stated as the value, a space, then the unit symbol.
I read 160 psi
